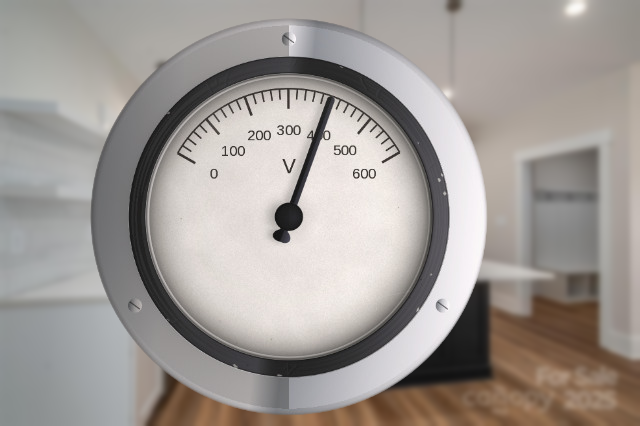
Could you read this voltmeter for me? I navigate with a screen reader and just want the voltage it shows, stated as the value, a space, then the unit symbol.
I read 400 V
